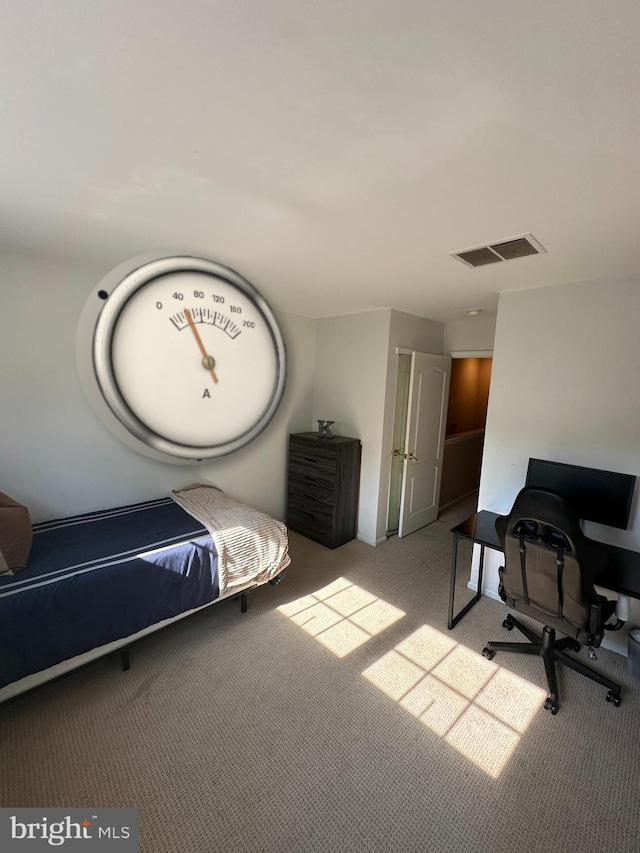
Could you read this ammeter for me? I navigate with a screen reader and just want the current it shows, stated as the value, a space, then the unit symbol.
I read 40 A
